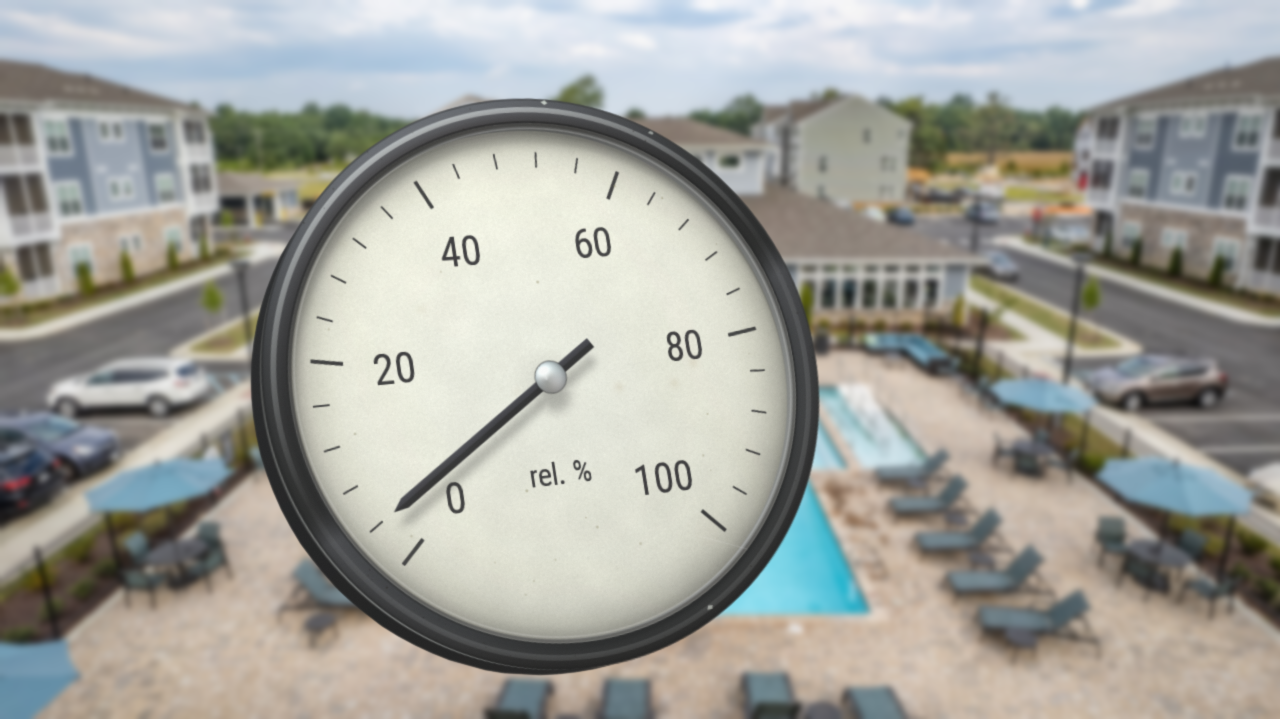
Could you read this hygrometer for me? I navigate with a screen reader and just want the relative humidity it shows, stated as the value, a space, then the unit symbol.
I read 4 %
